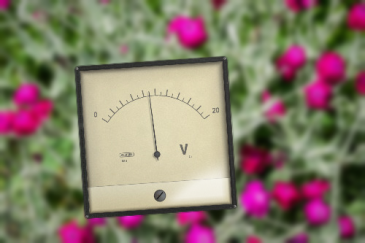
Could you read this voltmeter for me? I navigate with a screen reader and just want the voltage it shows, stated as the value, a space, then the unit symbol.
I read 9 V
